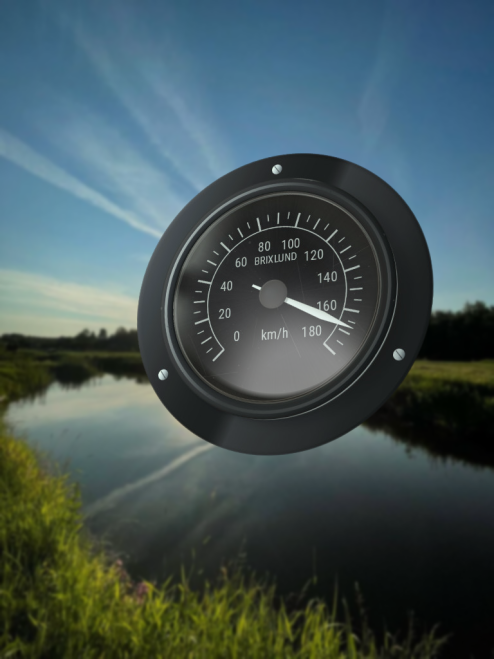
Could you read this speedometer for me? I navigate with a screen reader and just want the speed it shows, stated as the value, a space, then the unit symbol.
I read 167.5 km/h
